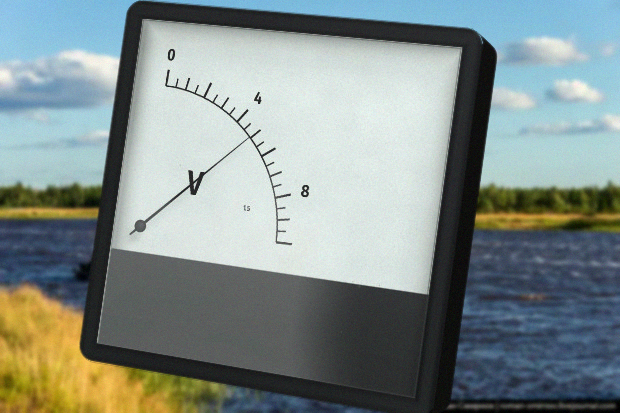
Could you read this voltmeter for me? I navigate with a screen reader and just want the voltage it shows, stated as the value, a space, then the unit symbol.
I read 5 V
